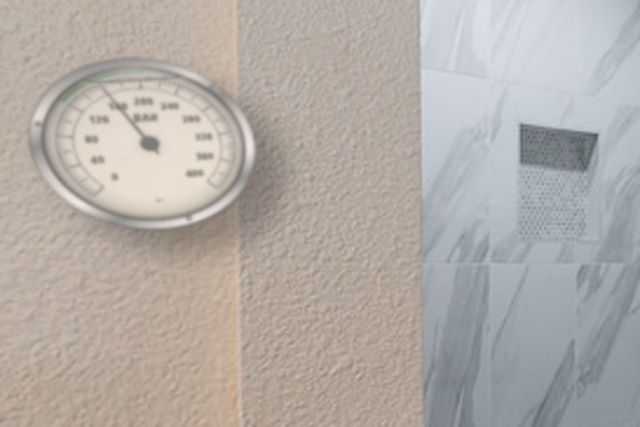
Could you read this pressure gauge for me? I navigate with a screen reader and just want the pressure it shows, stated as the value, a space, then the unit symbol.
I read 160 bar
